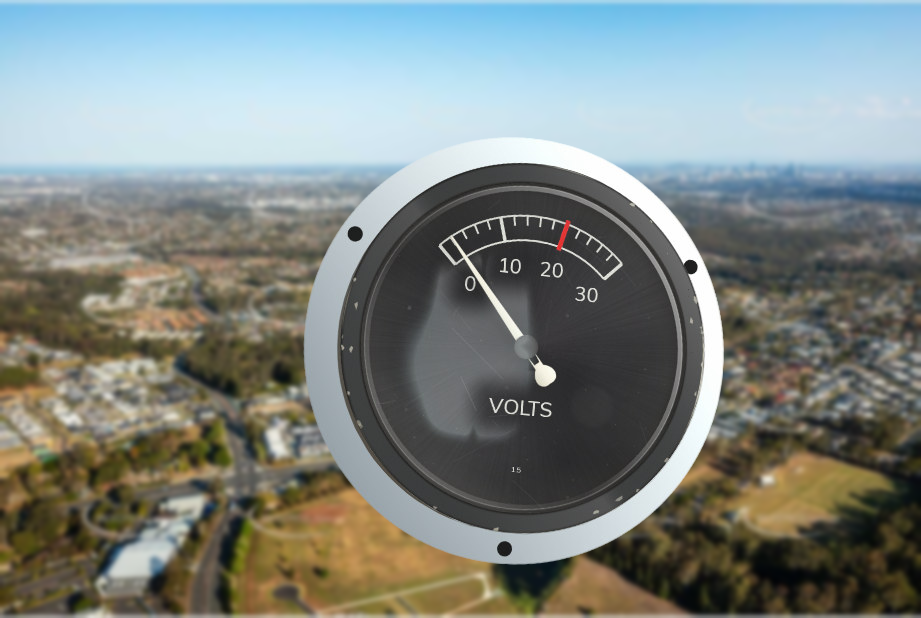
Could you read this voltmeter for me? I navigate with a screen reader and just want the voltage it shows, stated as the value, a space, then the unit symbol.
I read 2 V
